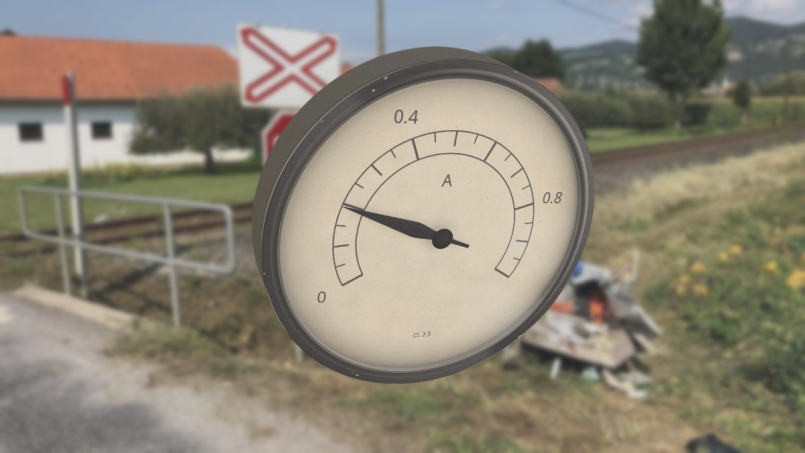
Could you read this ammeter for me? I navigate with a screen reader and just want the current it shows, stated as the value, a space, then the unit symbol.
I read 0.2 A
